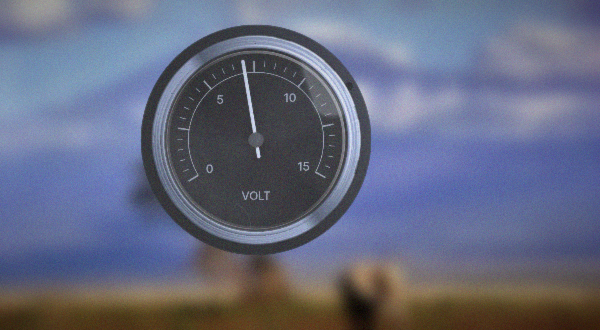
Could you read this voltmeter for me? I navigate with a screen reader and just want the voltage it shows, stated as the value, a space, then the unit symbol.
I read 7 V
